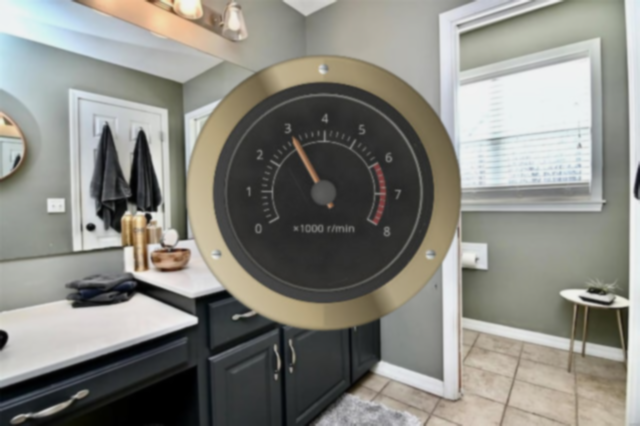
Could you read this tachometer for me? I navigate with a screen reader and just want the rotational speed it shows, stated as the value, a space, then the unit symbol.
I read 3000 rpm
